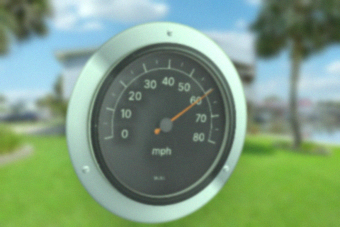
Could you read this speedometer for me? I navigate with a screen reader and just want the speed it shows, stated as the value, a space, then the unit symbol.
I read 60 mph
